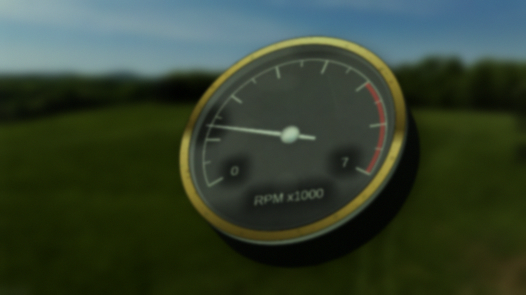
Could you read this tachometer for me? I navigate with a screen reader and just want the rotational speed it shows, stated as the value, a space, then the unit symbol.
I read 1250 rpm
